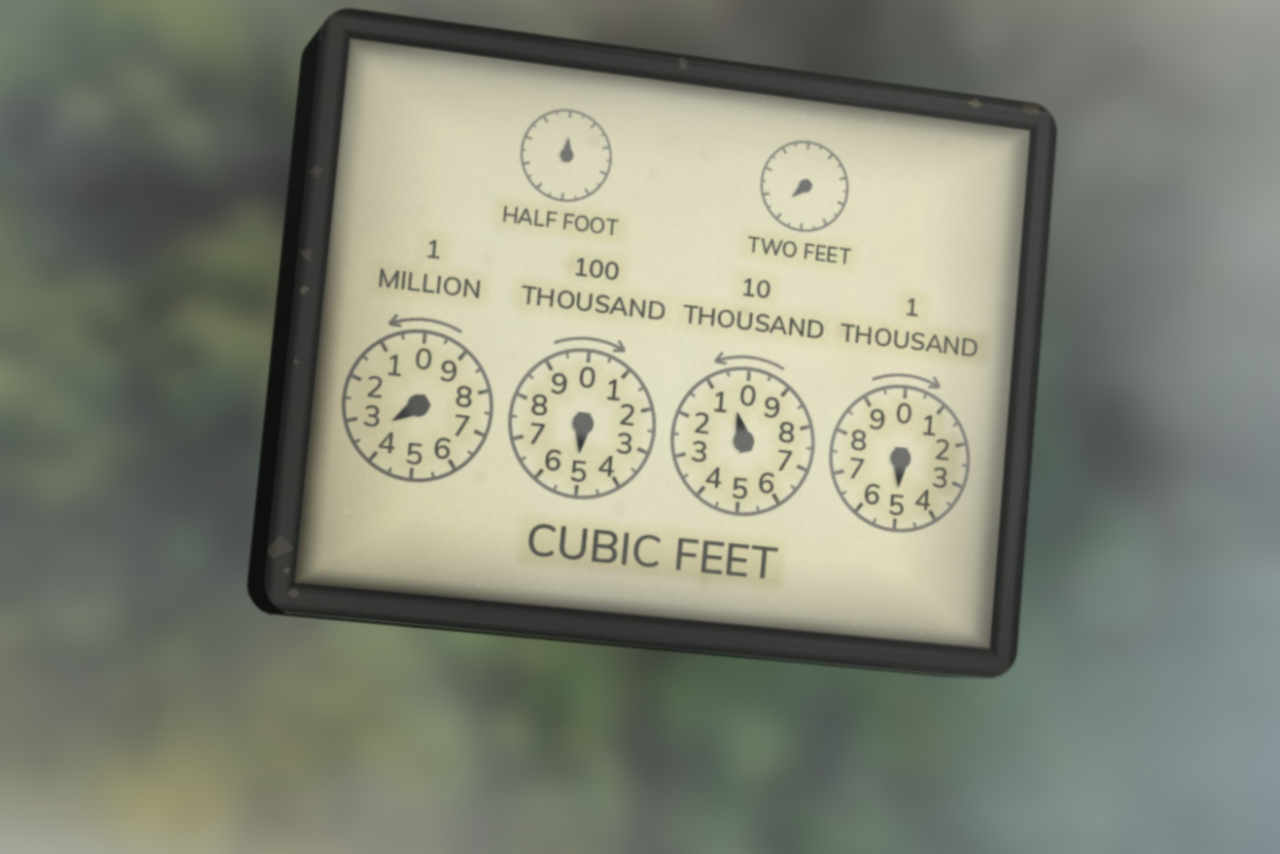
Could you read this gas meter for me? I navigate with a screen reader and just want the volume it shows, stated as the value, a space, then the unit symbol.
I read 350500 ft³
